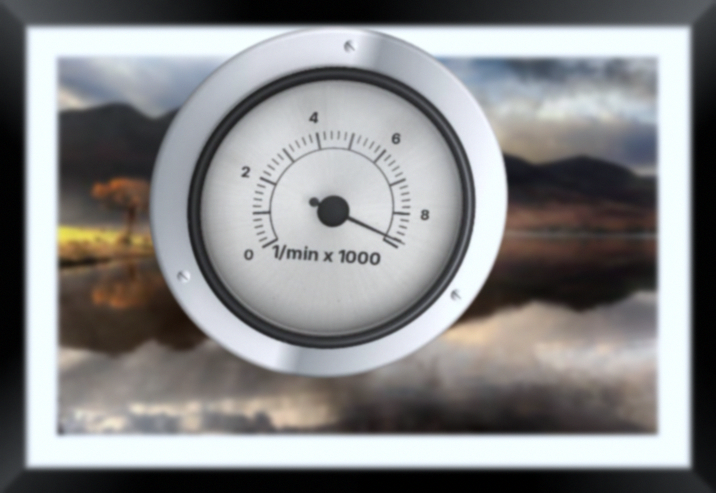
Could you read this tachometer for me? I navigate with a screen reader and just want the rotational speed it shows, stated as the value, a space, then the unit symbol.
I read 8800 rpm
